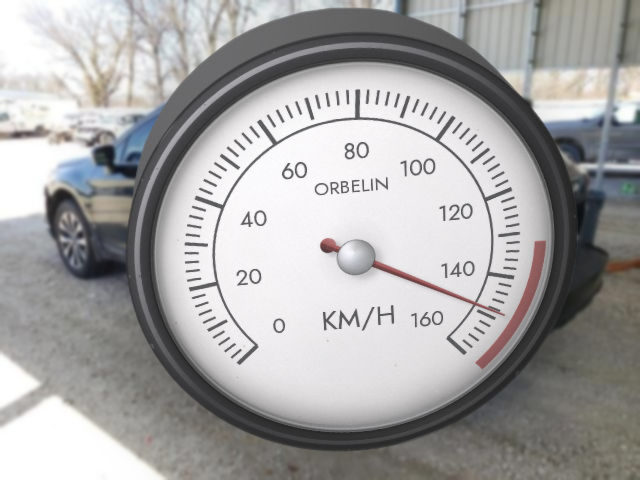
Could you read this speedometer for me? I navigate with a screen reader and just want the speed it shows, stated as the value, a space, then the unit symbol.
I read 148 km/h
